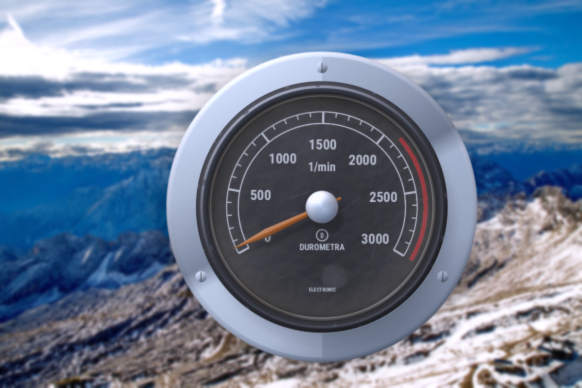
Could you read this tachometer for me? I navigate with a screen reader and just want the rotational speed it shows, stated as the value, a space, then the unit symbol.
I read 50 rpm
